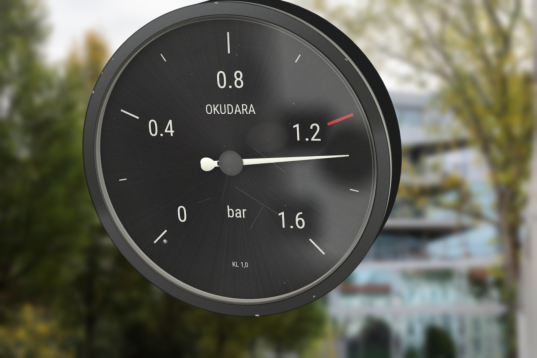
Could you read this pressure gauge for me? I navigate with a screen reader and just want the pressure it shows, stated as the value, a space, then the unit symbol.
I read 1.3 bar
